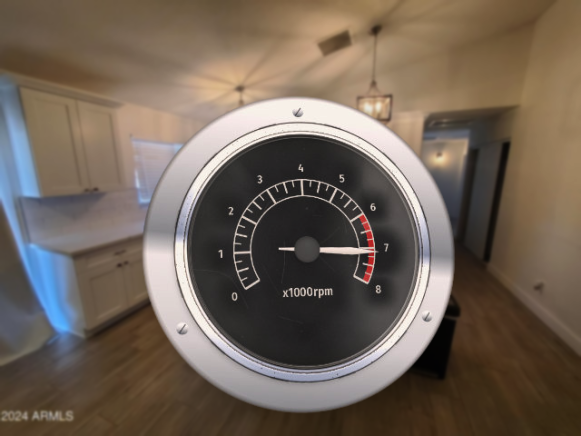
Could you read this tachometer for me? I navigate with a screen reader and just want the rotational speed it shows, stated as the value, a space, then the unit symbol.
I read 7125 rpm
